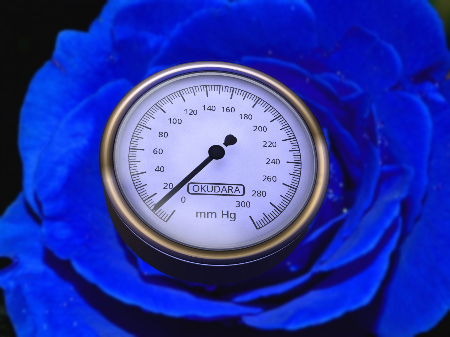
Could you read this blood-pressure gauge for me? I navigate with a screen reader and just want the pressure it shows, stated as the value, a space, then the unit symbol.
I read 10 mmHg
